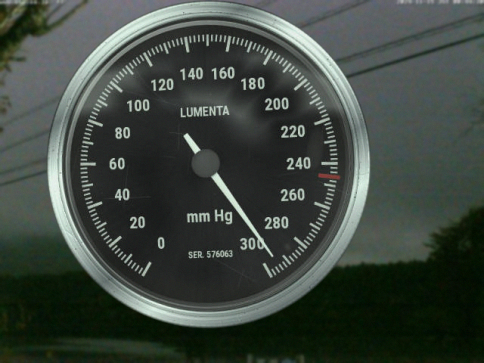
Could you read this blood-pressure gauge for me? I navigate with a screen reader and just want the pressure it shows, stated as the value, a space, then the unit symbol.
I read 294 mmHg
